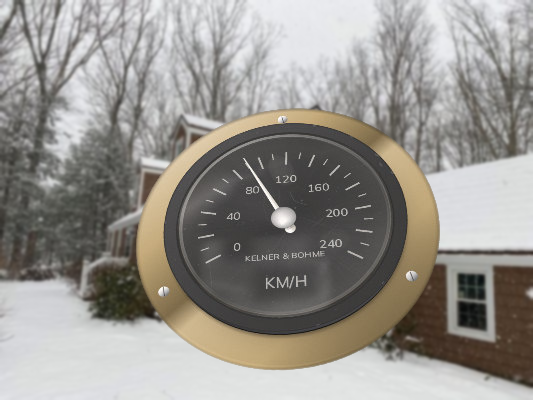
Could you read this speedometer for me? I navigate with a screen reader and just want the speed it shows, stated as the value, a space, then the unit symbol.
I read 90 km/h
